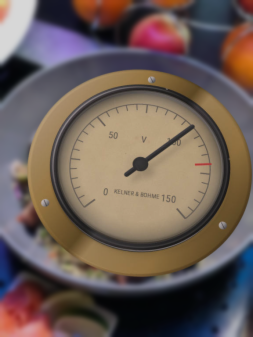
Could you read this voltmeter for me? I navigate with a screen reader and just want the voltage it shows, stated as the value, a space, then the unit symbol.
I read 100 V
